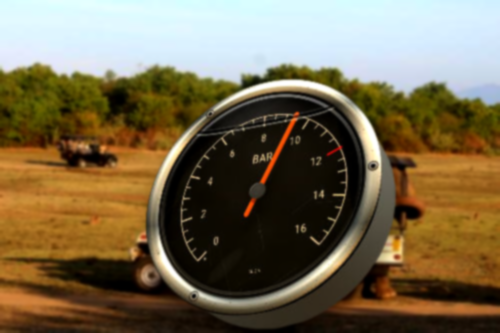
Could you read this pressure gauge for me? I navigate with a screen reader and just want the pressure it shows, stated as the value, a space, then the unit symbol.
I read 9.5 bar
